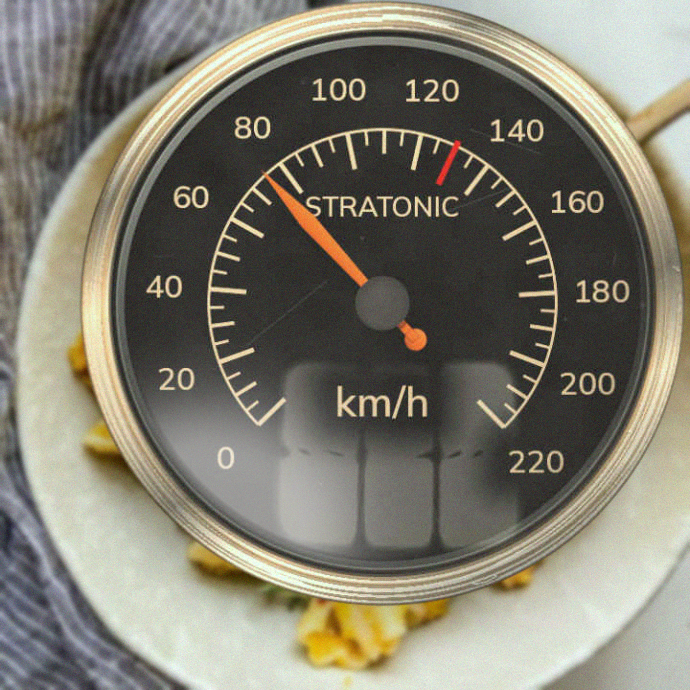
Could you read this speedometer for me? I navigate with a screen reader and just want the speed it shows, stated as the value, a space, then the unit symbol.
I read 75 km/h
